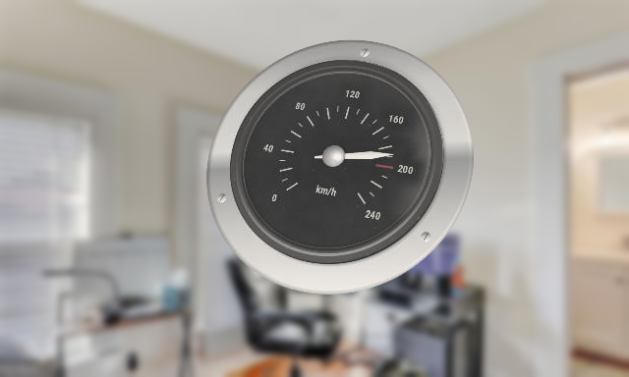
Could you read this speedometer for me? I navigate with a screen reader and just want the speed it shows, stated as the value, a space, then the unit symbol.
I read 190 km/h
